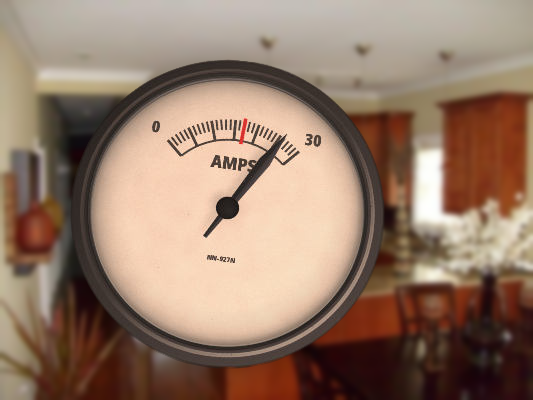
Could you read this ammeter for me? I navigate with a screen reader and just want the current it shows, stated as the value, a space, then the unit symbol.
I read 26 A
